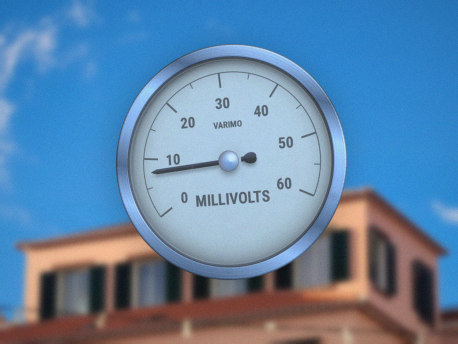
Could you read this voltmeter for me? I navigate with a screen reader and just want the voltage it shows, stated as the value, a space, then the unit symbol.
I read 7.5 mV
